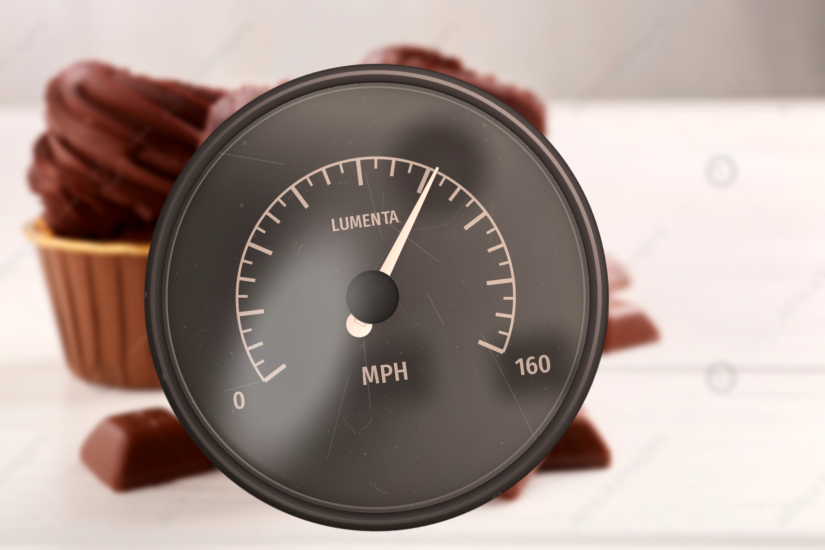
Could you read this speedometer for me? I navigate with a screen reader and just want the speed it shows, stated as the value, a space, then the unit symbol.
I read 102.5 mph
